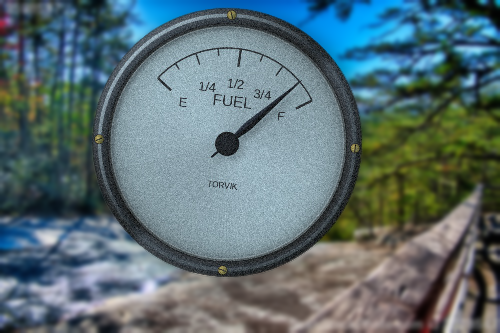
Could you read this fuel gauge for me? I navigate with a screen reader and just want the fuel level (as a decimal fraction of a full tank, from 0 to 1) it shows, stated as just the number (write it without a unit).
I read 0.875
